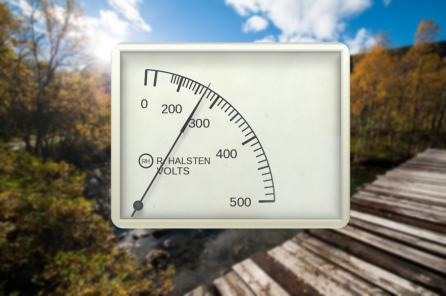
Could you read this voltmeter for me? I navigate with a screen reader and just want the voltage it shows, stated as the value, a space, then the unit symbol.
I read 270 V
